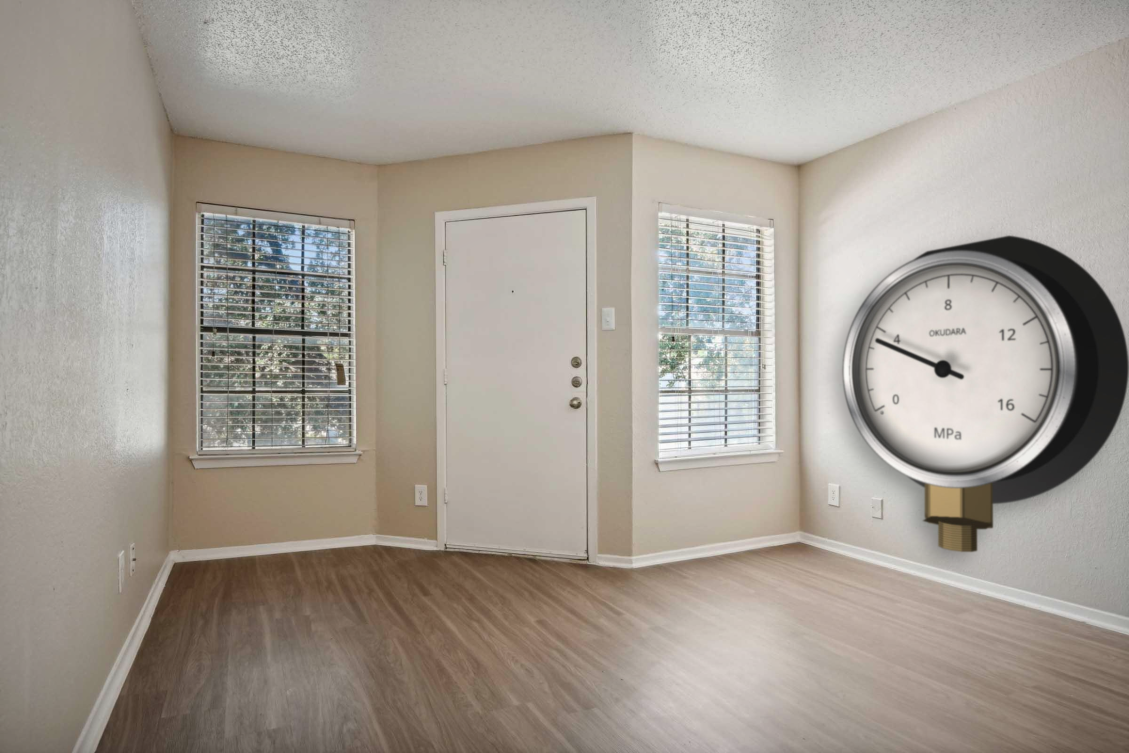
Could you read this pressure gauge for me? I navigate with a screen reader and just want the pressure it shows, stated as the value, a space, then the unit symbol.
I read 3.5 MPa
